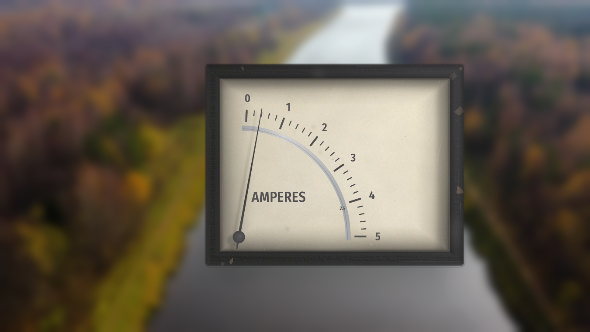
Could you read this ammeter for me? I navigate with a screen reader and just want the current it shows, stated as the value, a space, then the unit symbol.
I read 0.4 A
